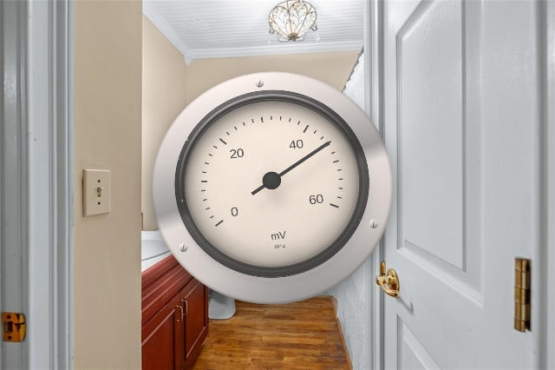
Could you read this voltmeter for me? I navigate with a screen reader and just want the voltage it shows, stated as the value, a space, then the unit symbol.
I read 46 mV
